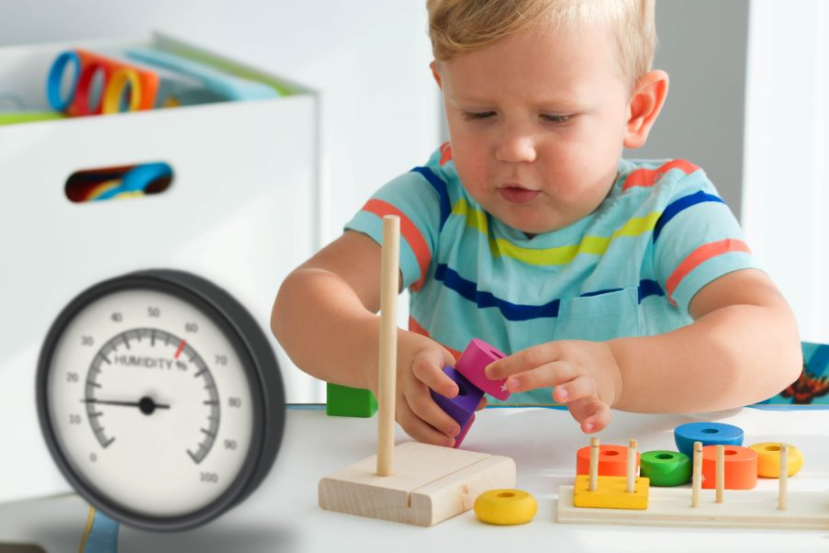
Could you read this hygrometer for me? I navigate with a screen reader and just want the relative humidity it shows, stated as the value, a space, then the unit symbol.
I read 15 %
